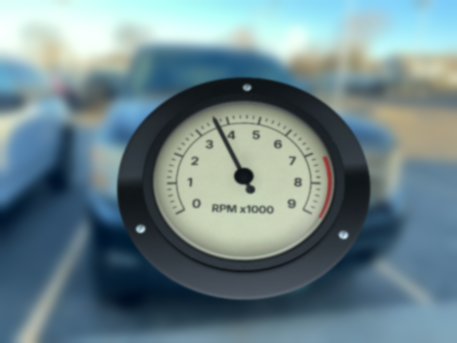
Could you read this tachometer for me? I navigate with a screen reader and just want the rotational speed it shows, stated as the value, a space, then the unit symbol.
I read 3600 rpm
